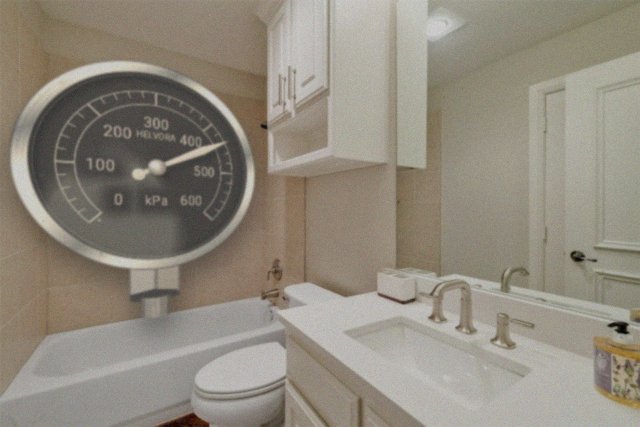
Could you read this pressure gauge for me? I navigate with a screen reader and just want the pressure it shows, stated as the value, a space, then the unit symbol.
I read 440 kPa
